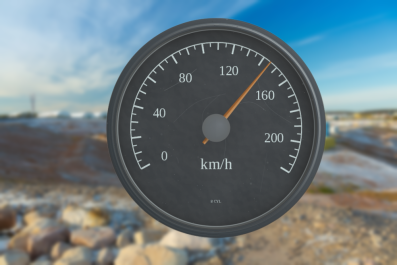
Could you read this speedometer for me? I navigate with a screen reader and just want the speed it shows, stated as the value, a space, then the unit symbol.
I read 145 km/h
